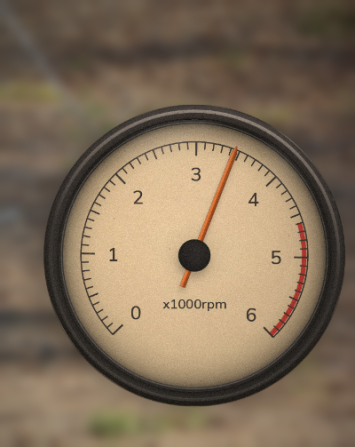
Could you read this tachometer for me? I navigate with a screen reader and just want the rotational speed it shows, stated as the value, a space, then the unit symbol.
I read 3450 rpm
